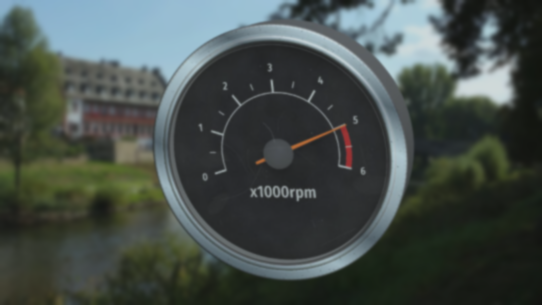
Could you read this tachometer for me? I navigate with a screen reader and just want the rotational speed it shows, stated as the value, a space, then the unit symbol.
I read 5000 rpm
